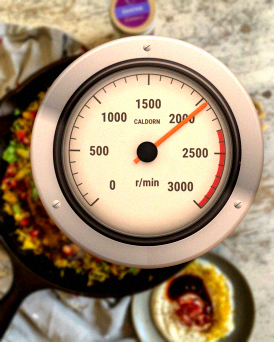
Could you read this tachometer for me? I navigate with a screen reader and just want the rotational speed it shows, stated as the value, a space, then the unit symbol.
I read 2050 rpm
